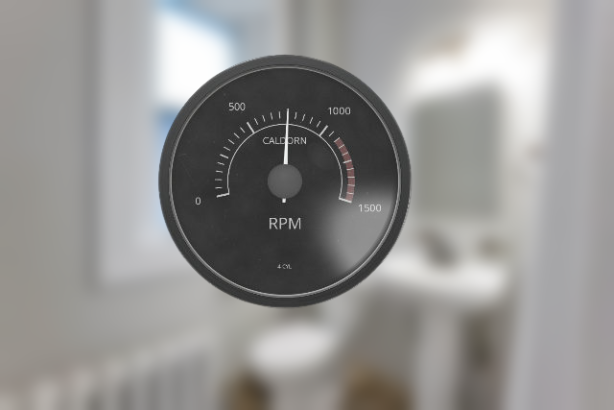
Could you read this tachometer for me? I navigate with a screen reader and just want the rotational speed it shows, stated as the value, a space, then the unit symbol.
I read 750 rpm
